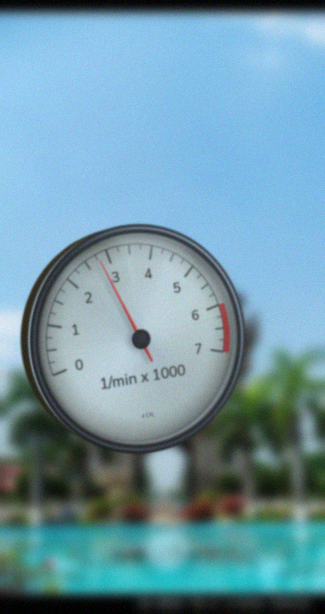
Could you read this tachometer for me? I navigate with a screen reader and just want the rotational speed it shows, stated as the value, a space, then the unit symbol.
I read 2750 rpm
